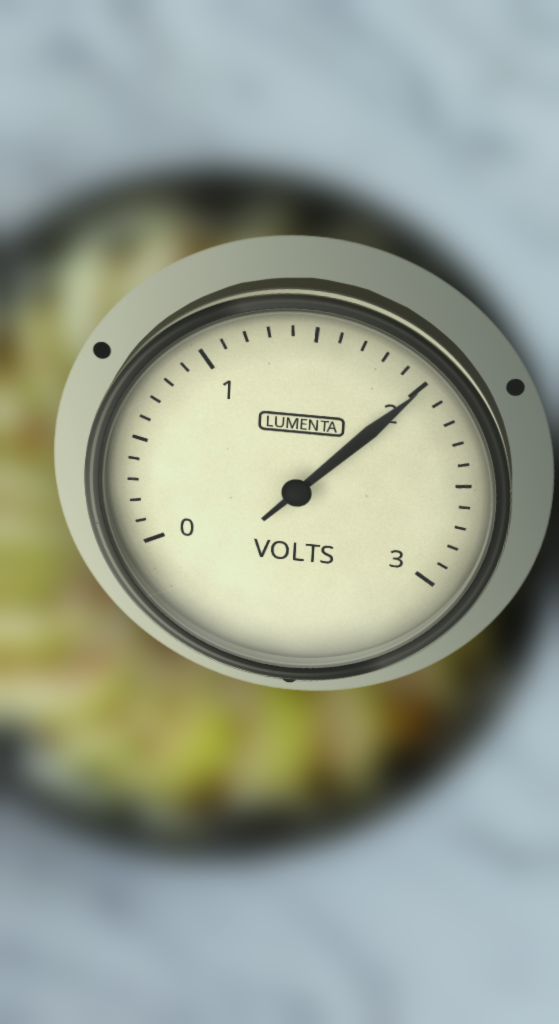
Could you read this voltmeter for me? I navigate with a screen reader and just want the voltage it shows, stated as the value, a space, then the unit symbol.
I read 2 V
